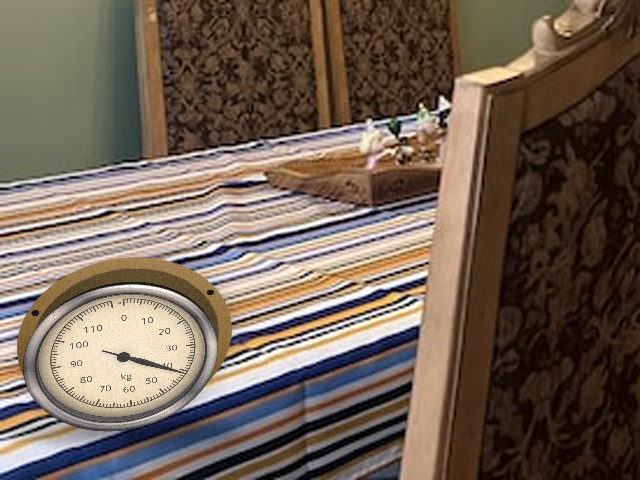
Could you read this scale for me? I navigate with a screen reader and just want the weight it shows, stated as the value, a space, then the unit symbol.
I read 40 kg
